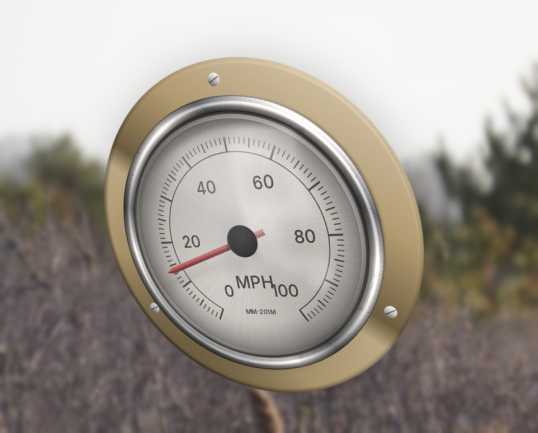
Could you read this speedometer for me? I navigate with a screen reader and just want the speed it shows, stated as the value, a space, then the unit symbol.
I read 14 mph
